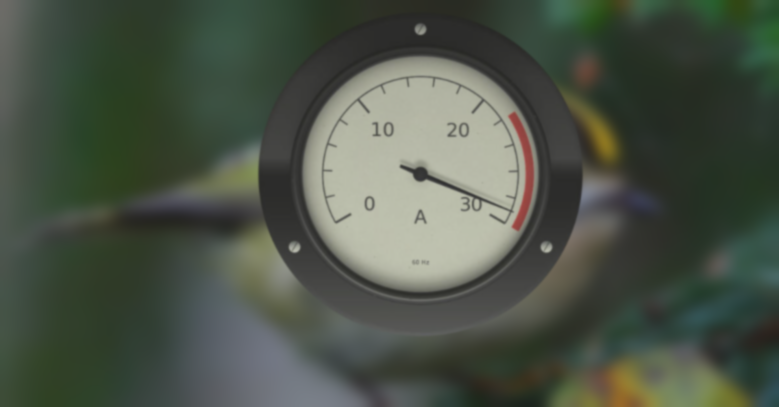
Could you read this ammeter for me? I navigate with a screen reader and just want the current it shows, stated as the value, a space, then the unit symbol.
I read 29 A
